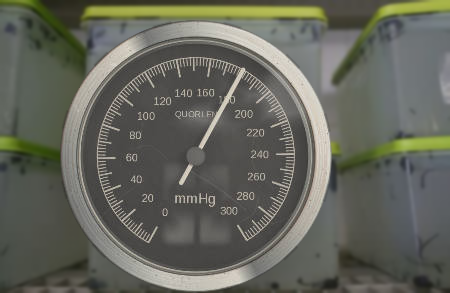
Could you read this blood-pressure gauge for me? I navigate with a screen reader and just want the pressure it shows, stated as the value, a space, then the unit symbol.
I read 180 mmHg
